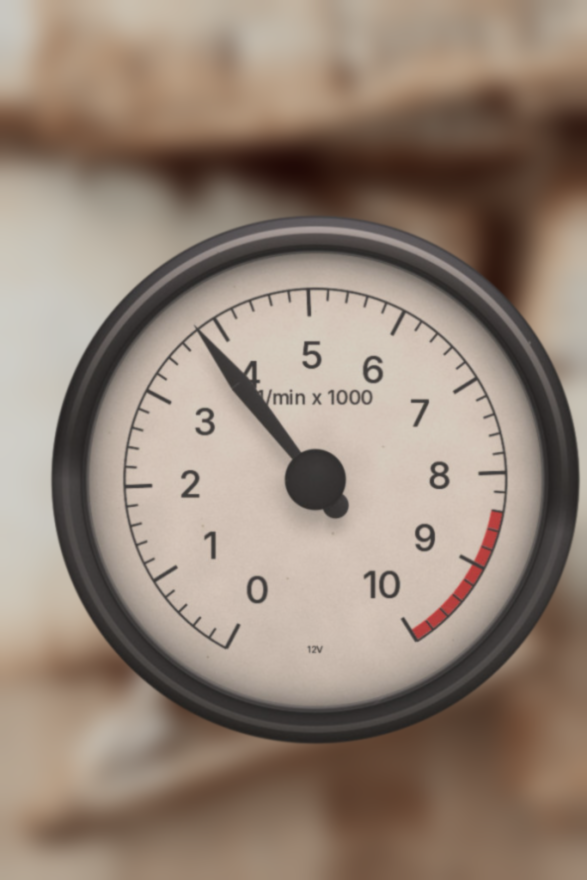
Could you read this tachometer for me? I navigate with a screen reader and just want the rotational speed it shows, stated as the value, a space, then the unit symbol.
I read 3800 rpm
